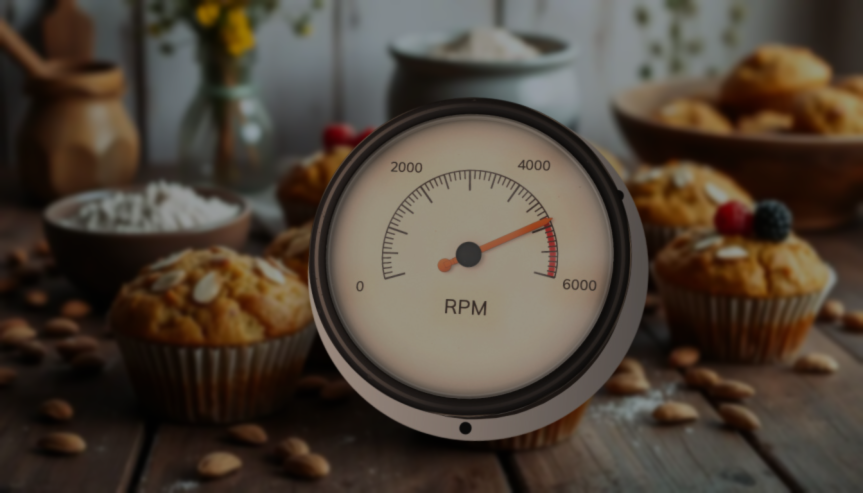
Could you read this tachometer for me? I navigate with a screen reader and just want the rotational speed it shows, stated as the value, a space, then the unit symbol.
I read 4900 rpm
